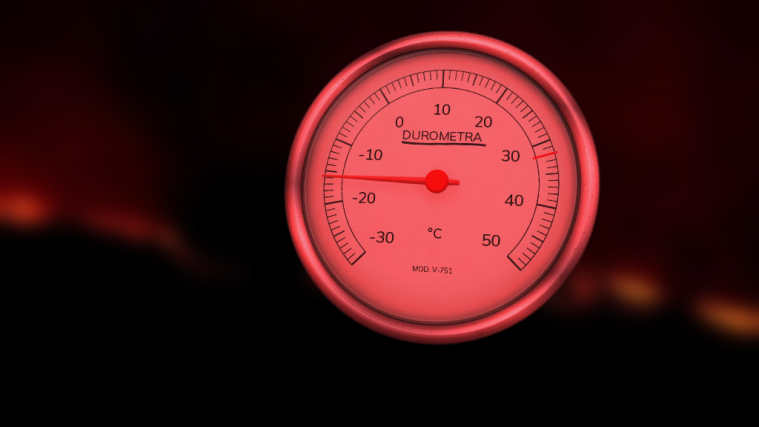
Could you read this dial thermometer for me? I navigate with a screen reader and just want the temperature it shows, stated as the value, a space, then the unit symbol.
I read -16 °C
